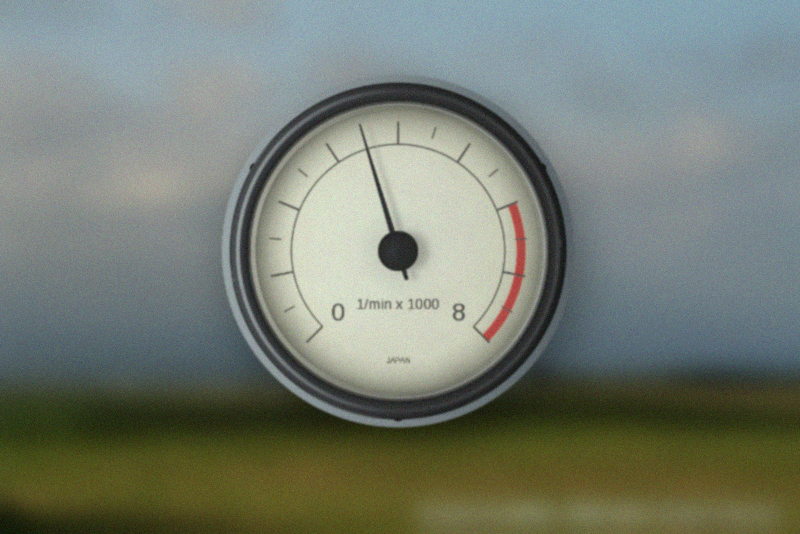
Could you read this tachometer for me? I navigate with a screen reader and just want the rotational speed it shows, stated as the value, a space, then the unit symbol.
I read 3500 rpm
